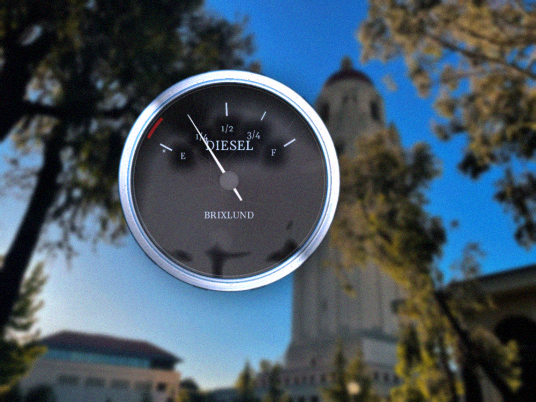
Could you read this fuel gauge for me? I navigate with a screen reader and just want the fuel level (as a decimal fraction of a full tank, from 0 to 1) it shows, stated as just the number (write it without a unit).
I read 0.25
